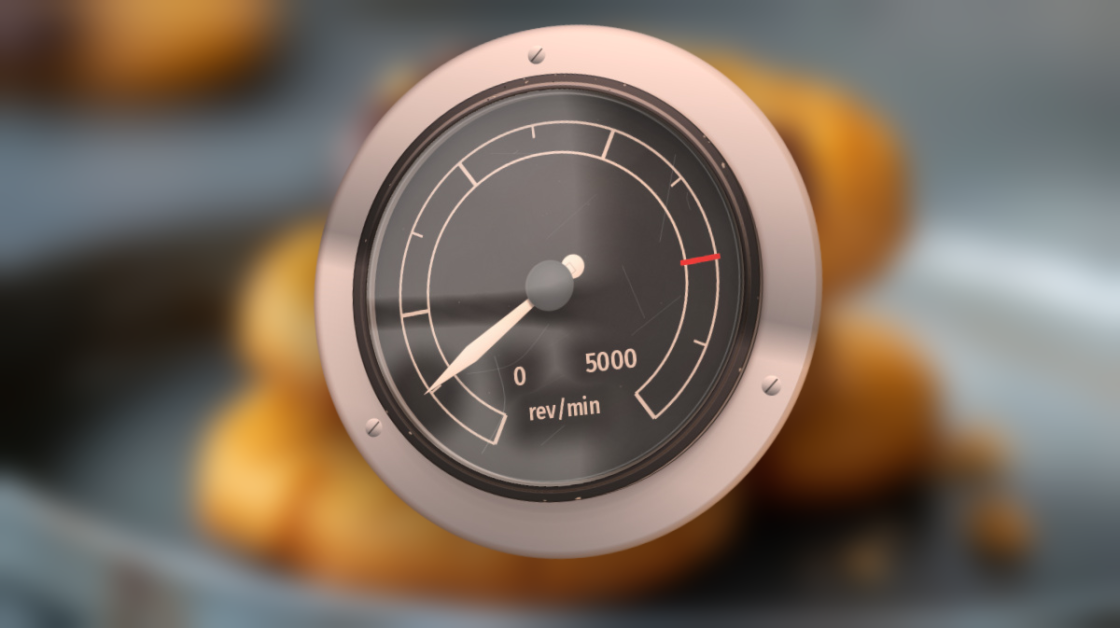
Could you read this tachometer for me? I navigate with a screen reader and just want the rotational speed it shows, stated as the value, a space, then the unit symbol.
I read 500 rpm
